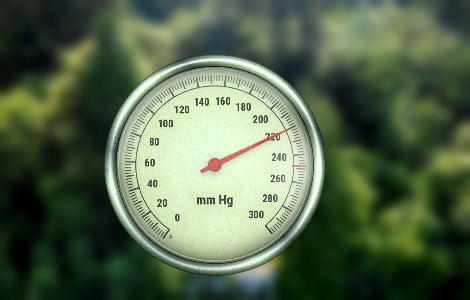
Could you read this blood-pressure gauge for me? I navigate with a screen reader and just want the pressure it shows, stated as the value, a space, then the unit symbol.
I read 220 mmHg
